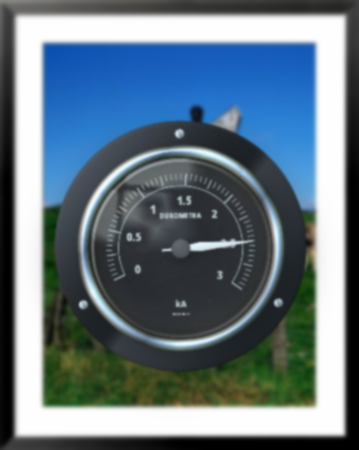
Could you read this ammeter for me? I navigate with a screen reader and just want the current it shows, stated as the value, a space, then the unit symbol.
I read 2.5 kA
